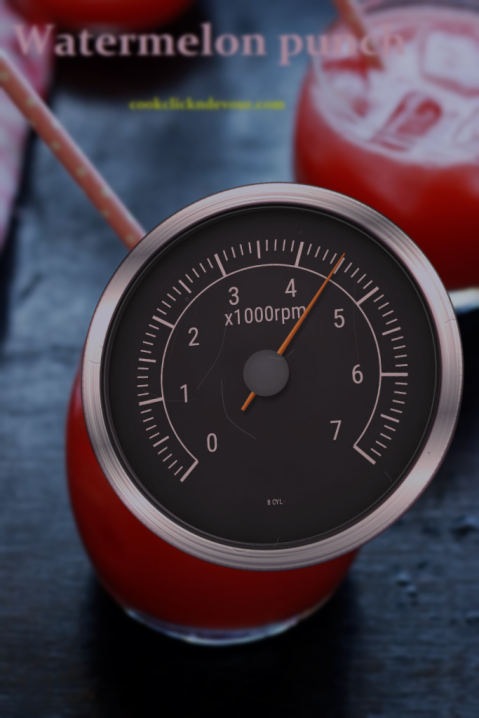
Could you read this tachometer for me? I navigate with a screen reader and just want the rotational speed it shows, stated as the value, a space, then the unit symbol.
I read 4500 rpm
